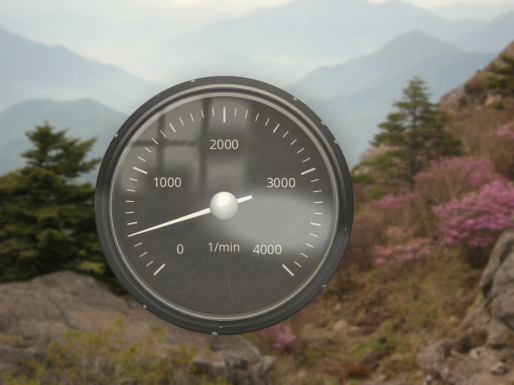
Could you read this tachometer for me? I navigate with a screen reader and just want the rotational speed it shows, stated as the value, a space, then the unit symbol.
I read 400 rpm
